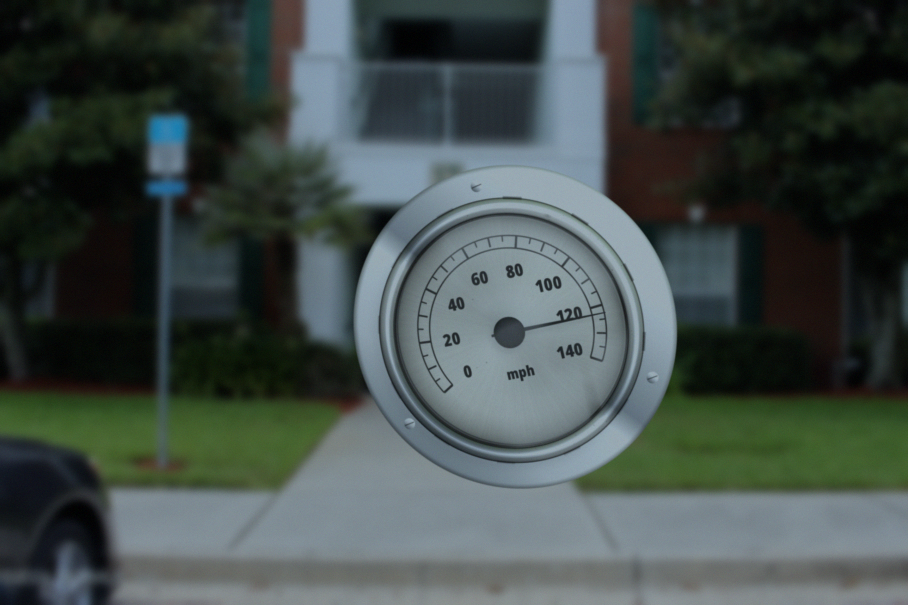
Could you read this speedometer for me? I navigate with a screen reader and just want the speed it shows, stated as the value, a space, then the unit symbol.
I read 122.5 mph
